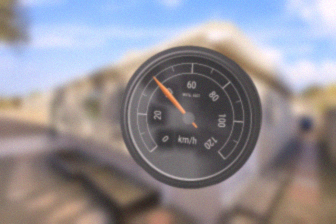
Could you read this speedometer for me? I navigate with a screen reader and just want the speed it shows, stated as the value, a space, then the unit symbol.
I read 40 km/h
